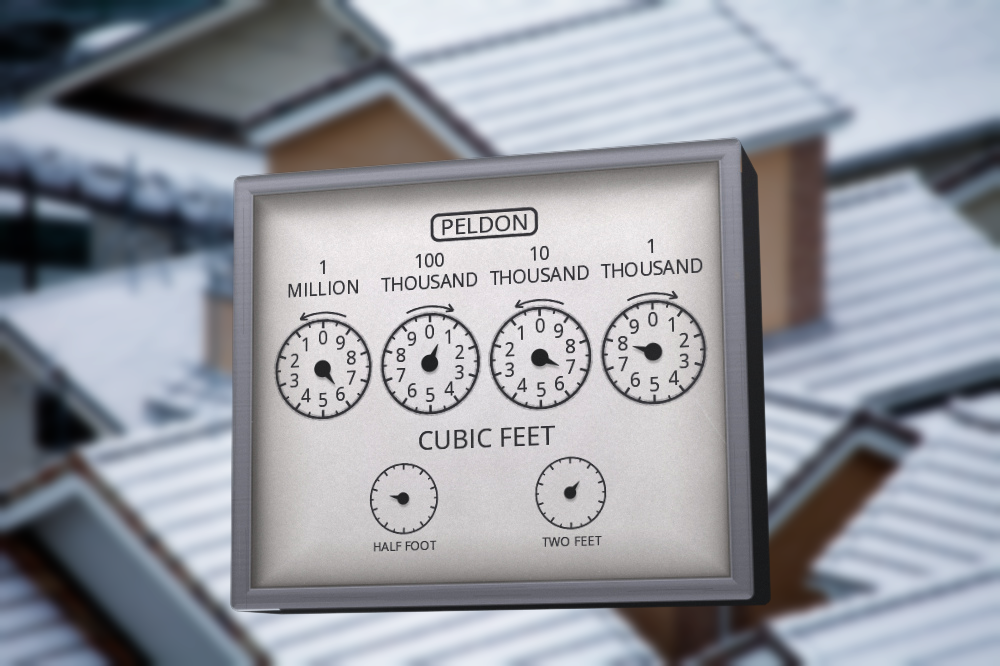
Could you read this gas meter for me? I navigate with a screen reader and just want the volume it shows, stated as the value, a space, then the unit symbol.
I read 606800 ft³
